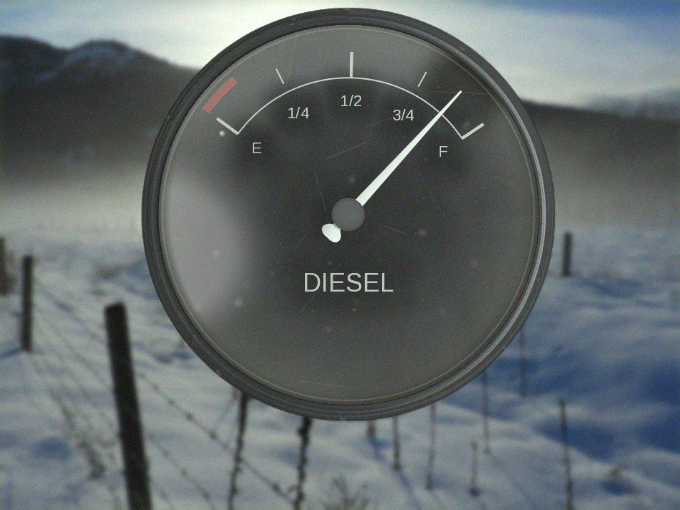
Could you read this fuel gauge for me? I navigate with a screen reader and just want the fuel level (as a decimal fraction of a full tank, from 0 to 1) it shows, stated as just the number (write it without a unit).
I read 0.875
